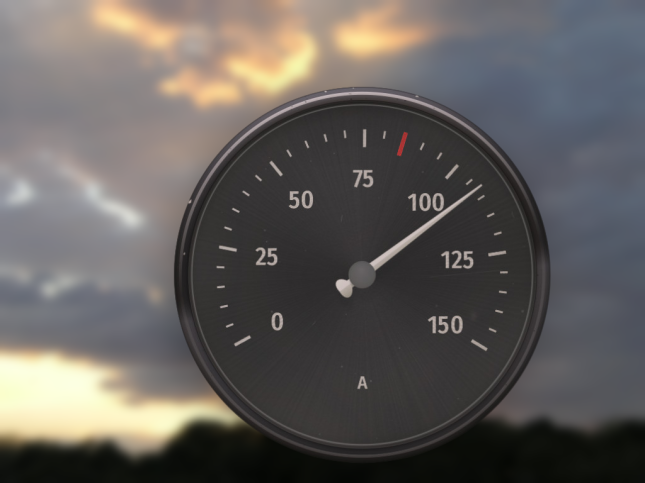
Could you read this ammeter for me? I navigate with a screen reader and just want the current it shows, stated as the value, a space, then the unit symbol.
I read 107.5 A
